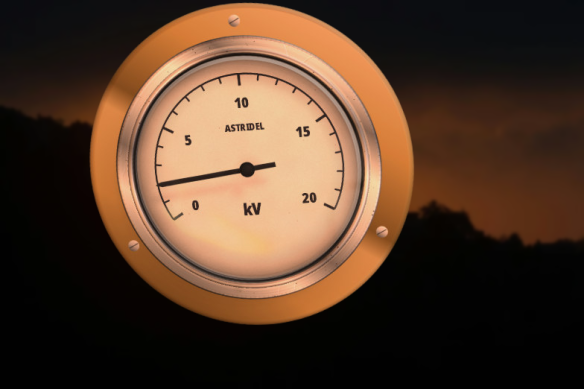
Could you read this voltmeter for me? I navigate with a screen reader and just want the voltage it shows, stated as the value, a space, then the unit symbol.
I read 2 kV
